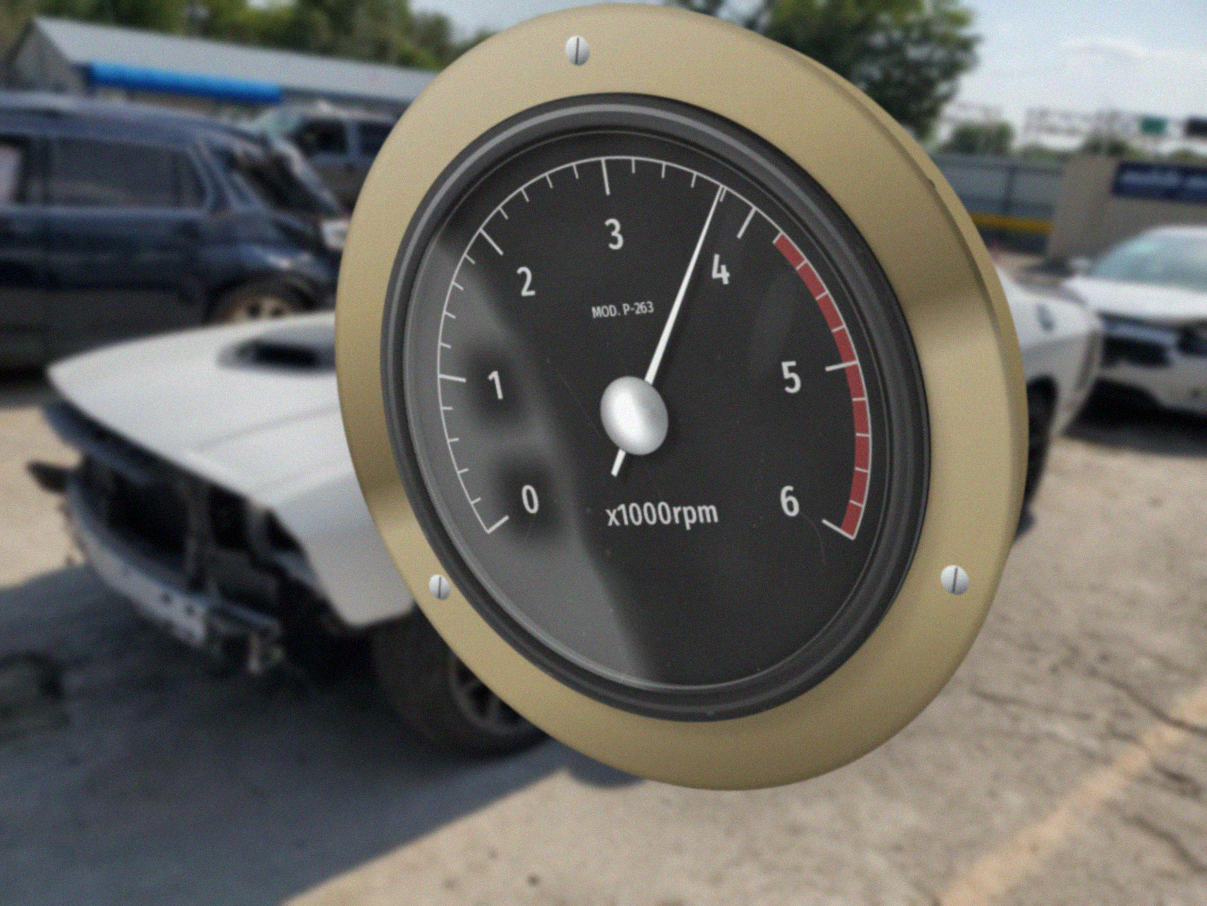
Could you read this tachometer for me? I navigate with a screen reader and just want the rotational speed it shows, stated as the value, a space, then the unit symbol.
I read 3800 rpm
